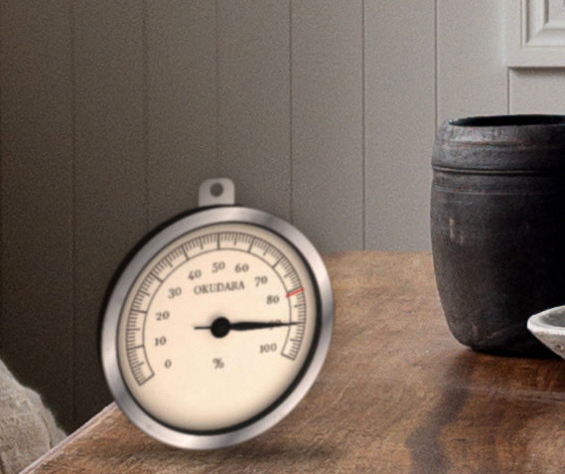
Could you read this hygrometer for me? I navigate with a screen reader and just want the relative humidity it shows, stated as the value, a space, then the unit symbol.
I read 90 %
